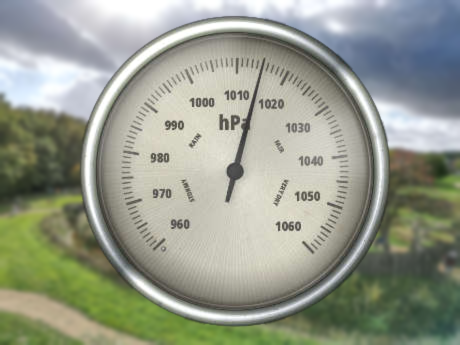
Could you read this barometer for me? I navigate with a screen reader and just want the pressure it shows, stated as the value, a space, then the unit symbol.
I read 1015 hPa
